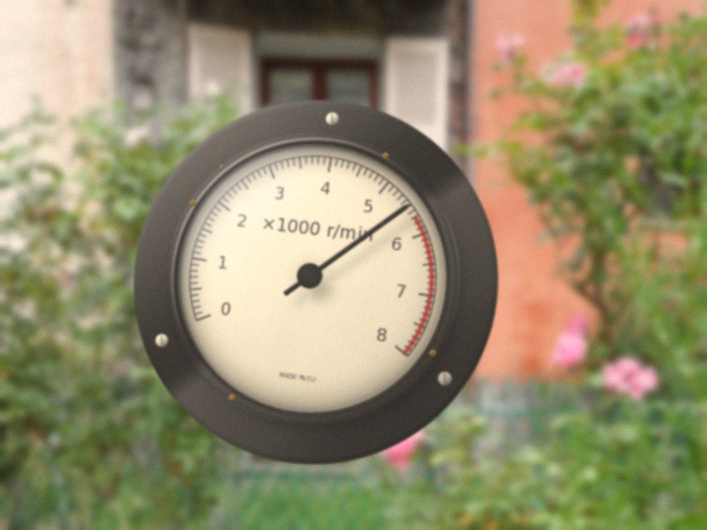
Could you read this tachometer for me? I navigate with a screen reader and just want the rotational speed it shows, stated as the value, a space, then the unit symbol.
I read 5500 rpm
